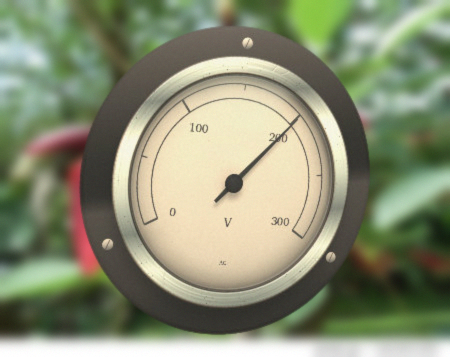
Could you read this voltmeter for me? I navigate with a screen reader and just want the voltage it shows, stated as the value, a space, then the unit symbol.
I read 200 V
